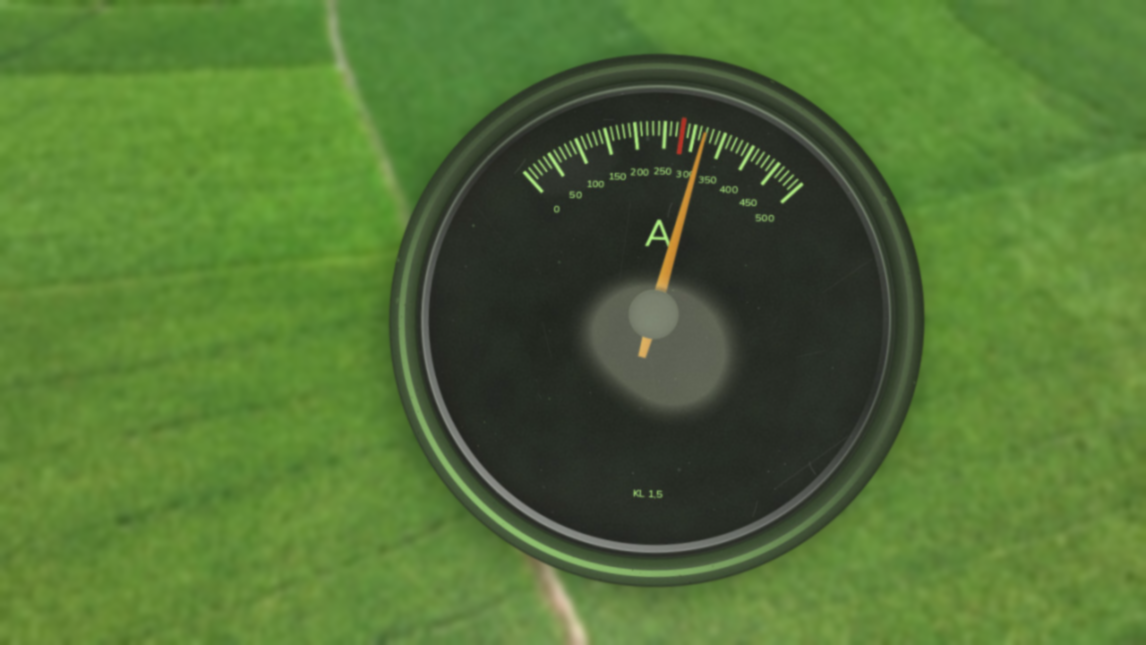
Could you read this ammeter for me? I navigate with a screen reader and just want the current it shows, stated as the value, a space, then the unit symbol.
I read 320 A
